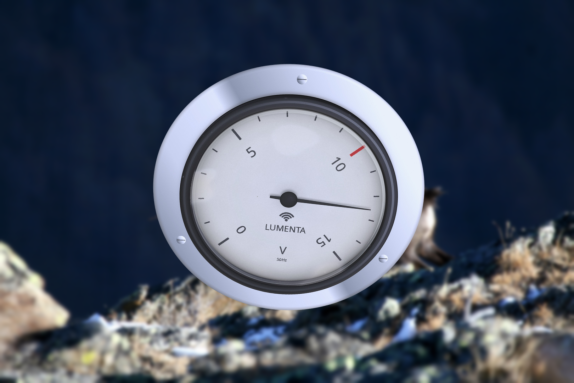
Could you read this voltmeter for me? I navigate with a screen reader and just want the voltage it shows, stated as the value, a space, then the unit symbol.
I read 12.5 V
